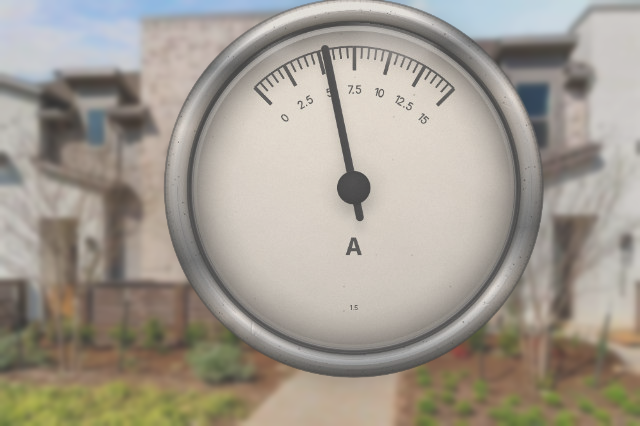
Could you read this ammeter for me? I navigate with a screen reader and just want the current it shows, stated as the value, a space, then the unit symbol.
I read 5.5 A
